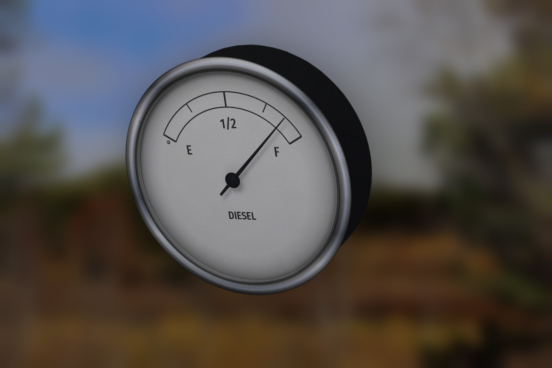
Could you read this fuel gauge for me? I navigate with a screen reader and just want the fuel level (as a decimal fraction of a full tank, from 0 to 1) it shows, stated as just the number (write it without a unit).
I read 0.875
